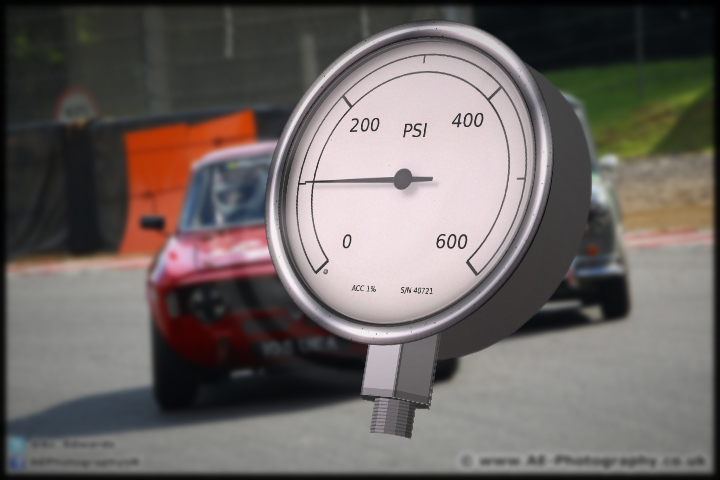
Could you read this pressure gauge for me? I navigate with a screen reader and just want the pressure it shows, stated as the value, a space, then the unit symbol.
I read 100 psi
